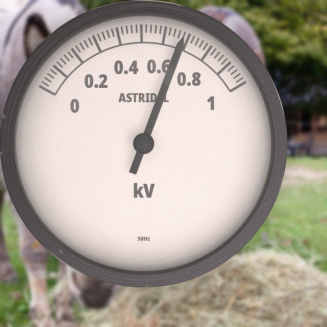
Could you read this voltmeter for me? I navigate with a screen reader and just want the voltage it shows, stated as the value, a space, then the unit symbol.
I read 0.68 kV
